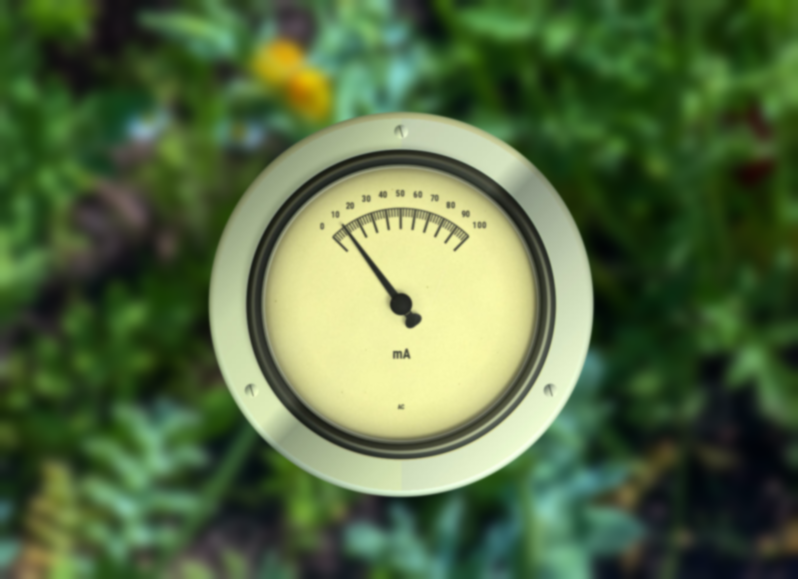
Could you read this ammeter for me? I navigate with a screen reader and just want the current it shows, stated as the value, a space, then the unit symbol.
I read 10 mA
